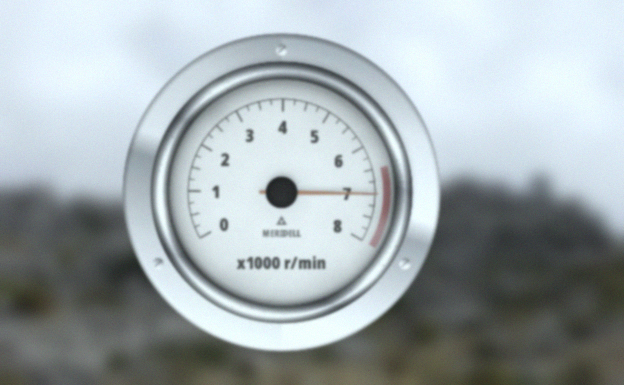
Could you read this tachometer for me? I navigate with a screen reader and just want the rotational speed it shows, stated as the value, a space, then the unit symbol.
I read 7000 rpm
